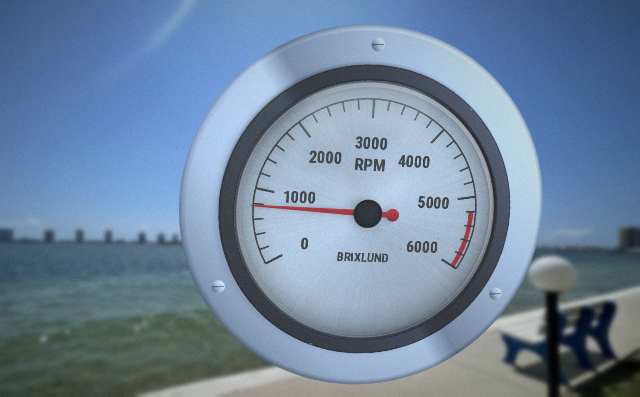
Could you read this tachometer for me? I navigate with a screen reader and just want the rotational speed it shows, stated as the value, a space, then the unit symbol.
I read 800 rpm
